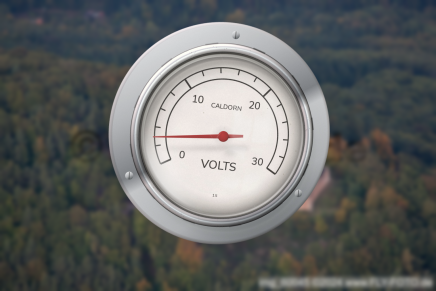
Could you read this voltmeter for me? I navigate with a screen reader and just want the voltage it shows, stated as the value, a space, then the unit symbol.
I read 3 V
